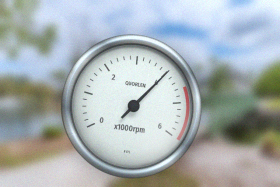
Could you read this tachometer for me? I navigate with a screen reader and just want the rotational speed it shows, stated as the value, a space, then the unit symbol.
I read 4000 rpm
